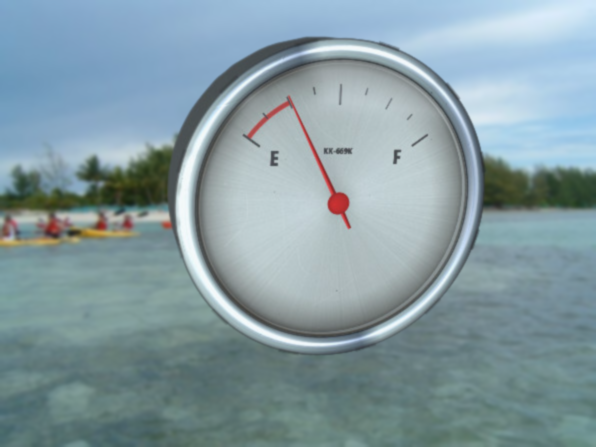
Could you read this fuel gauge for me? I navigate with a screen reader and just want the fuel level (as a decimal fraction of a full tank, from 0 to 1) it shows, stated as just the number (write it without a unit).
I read 0.25
